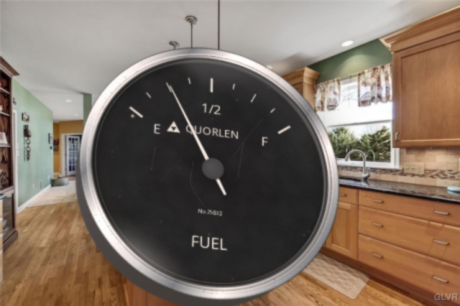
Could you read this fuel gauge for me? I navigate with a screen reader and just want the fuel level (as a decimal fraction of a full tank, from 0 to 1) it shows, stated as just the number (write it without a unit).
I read 0.25
